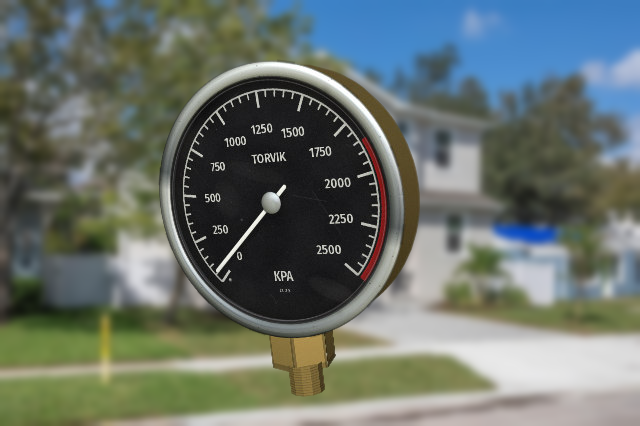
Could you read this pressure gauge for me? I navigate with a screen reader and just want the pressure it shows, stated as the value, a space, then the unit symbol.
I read 50 kPa
